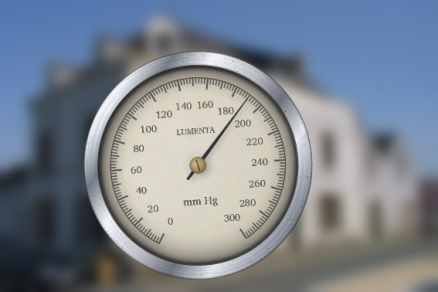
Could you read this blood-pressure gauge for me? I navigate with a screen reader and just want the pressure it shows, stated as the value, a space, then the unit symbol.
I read 190 mmHg
